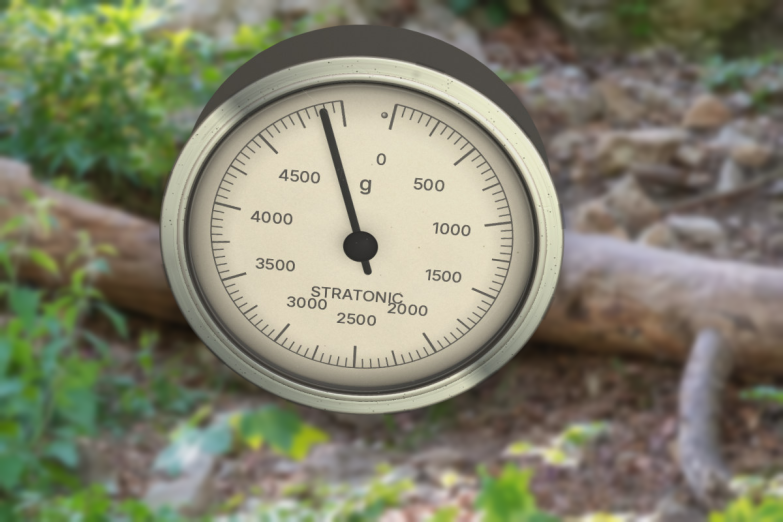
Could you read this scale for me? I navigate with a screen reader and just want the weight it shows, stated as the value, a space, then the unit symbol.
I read 4900 g
